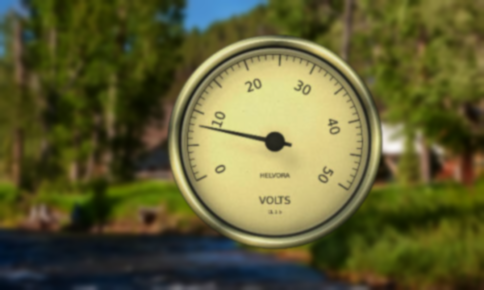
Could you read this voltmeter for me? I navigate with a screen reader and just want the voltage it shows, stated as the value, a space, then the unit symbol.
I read 8 V
